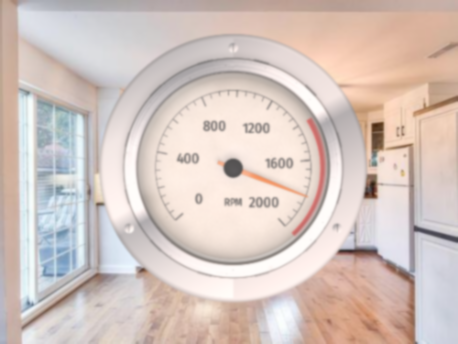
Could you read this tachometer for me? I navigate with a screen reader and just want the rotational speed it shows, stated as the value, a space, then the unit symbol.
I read 1800 rpm
